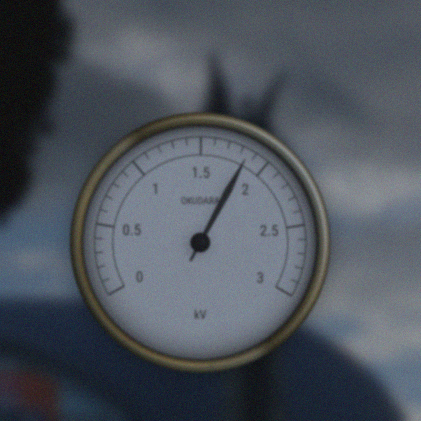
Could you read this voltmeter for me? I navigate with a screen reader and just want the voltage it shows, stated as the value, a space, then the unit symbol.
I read 1.85 kV
